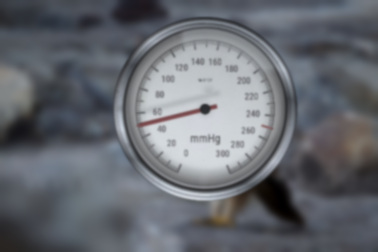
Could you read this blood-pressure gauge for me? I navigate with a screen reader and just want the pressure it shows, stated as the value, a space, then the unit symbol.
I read 50 mmHg
